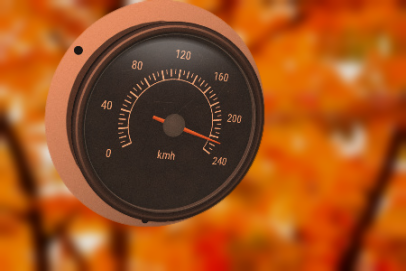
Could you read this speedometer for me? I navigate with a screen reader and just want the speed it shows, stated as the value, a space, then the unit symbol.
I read 225 km/h
